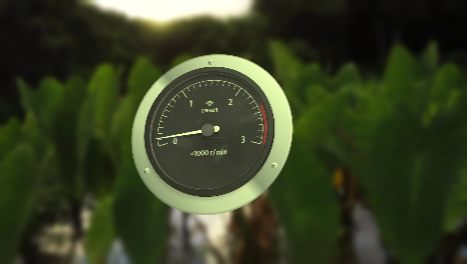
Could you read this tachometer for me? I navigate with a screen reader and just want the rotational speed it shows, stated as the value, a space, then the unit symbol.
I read 100 rpm
